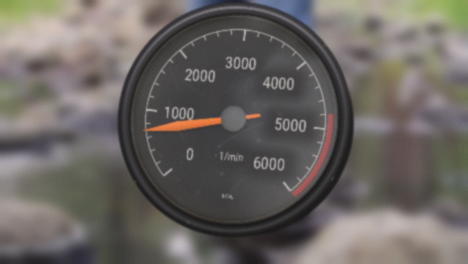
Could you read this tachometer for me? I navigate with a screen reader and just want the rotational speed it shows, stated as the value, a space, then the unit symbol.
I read 700 rpm
